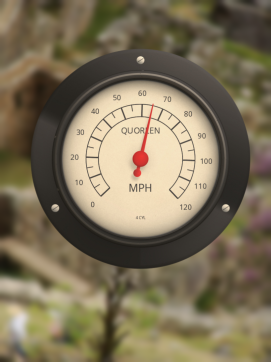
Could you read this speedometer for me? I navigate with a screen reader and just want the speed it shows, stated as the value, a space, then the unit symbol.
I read 65 mph
